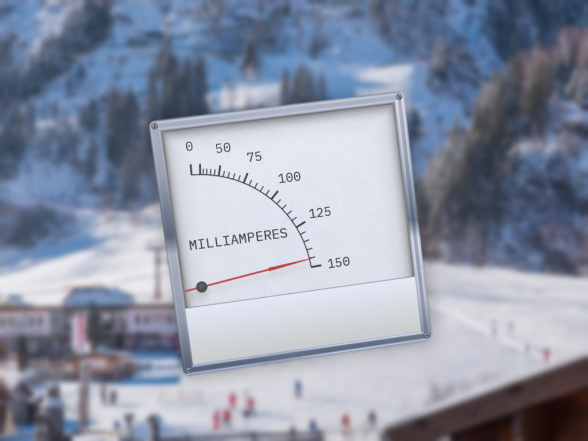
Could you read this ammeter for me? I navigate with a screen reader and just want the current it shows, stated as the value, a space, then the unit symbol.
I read 145 mA
